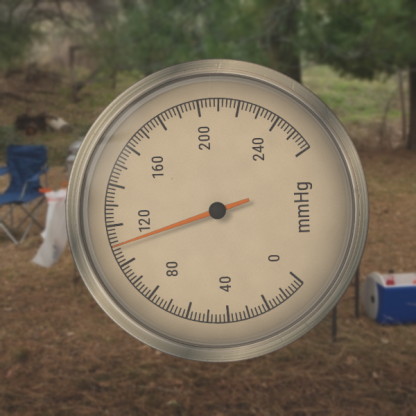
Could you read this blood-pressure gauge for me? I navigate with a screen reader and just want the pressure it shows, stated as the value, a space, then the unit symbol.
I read 110 mmHg
